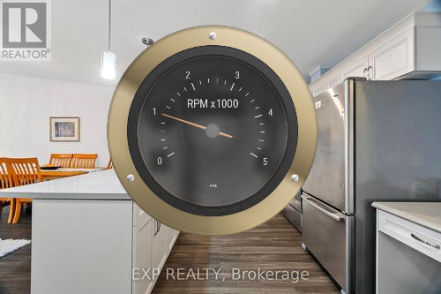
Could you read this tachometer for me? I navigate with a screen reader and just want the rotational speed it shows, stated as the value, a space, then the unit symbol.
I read 1000 rpm
